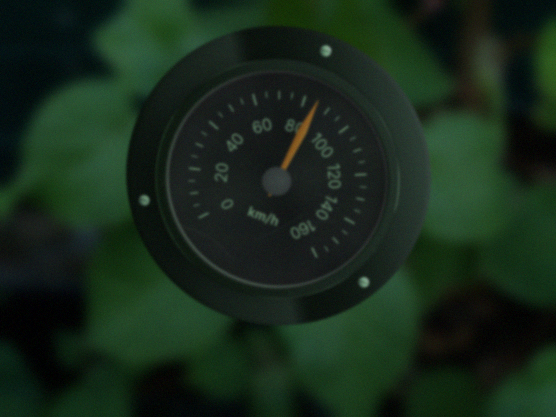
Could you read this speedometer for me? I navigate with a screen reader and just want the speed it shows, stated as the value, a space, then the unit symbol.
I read 85 km/h
